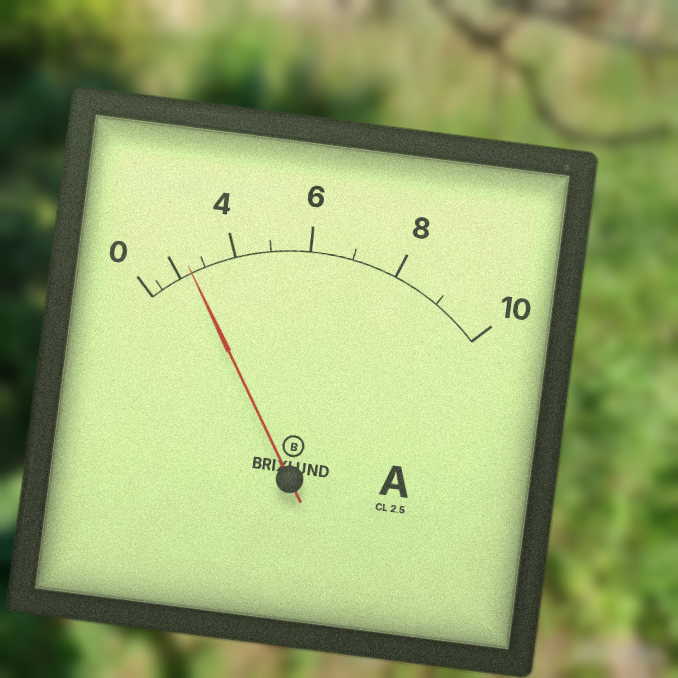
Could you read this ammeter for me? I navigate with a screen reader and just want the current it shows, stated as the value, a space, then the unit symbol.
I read 2.5 A
